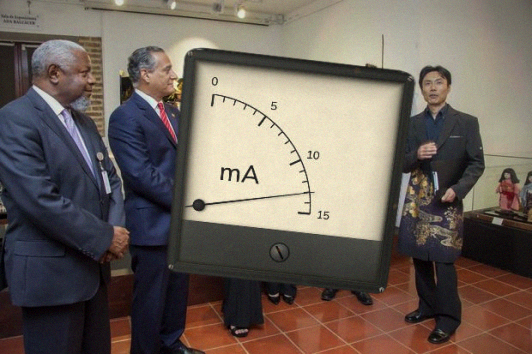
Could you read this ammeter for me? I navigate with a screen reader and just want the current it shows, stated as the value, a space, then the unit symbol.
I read 13 mA
